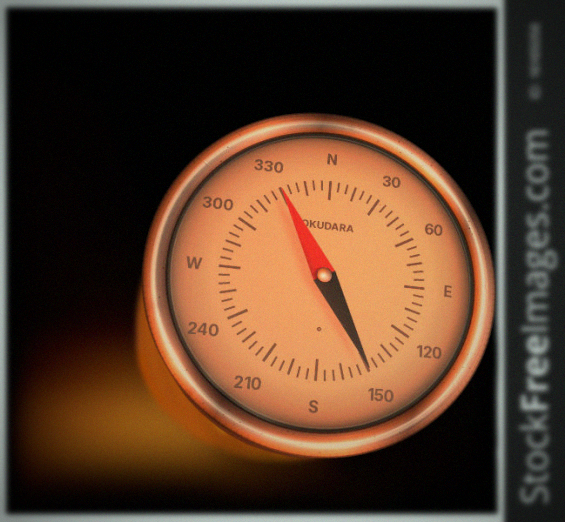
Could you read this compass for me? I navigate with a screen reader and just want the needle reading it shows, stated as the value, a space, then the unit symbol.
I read 330 °
